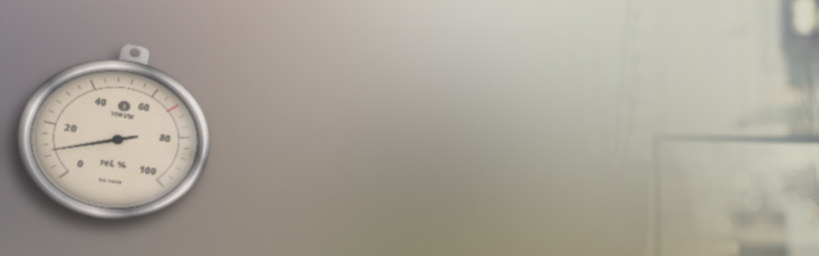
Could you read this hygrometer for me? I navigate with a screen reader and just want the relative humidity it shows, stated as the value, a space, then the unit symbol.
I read 10 %
